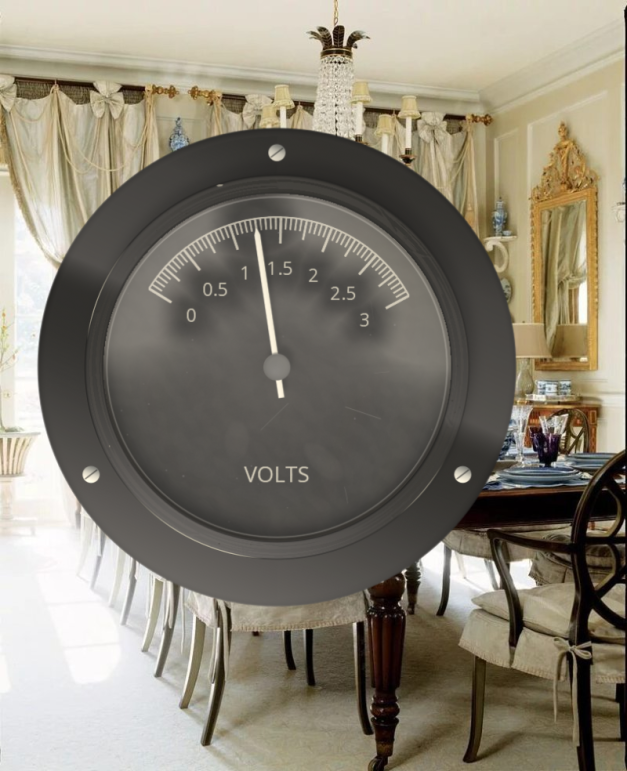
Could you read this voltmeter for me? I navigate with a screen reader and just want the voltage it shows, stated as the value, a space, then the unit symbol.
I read 1.25 V
